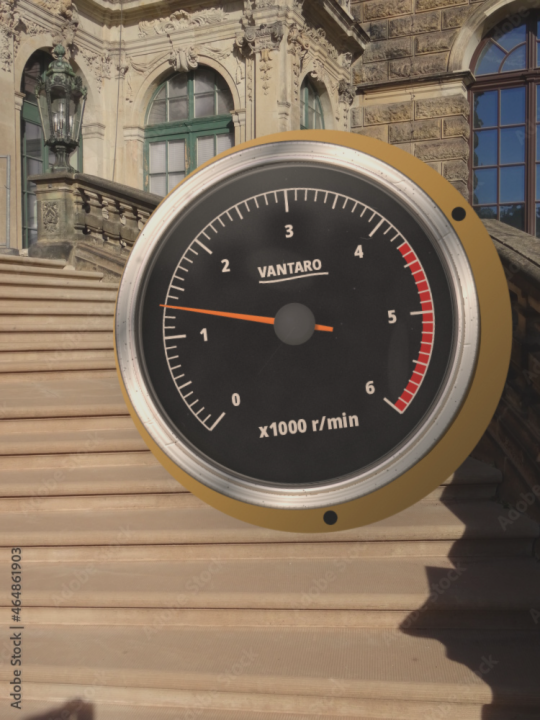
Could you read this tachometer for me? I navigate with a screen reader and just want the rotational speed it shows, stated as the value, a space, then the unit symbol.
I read 1300 rpm
